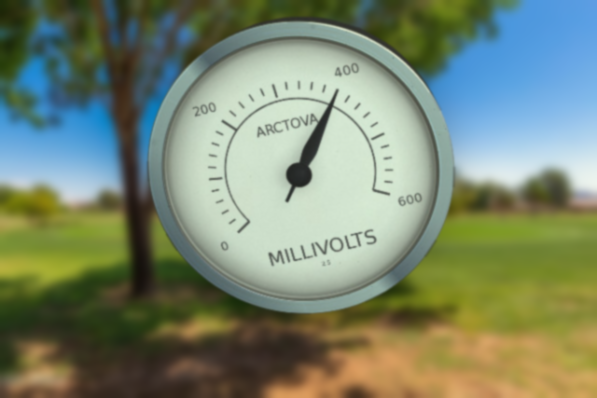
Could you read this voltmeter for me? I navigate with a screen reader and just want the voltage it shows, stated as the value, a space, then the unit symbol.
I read 400 mV
